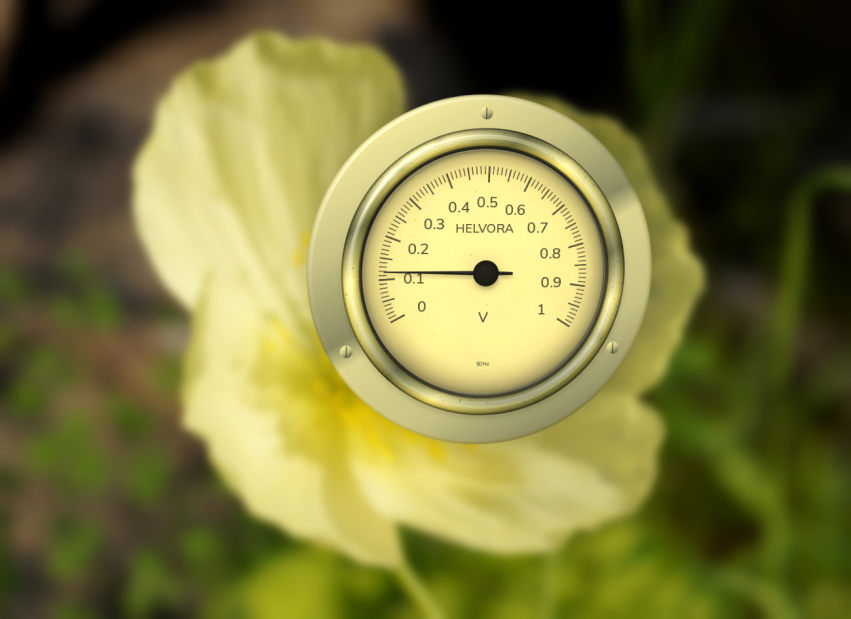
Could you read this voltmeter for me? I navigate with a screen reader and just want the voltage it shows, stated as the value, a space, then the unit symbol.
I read 0.12 V
